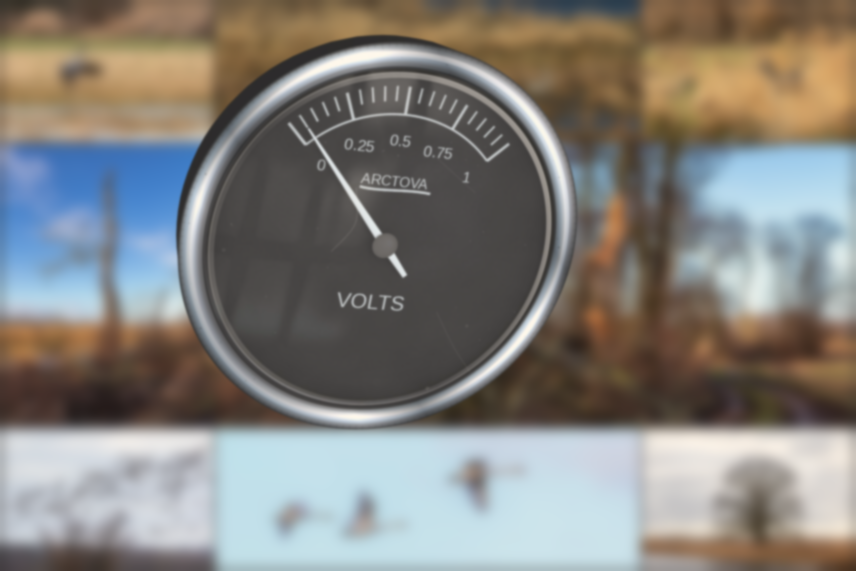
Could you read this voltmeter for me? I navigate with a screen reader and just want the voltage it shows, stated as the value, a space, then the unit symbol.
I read 0.05 V
